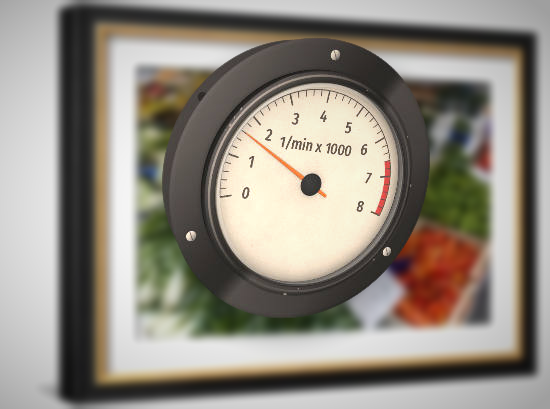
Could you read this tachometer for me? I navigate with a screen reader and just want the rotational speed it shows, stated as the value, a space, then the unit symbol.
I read 1600 rpm
